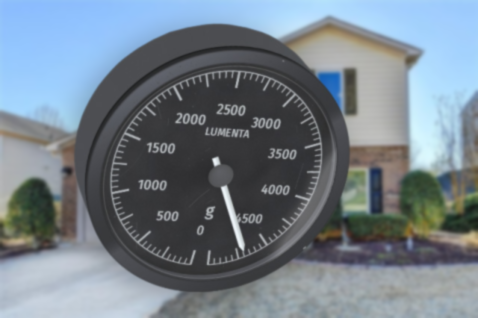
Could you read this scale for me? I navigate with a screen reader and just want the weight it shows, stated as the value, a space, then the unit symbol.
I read 4700 g
